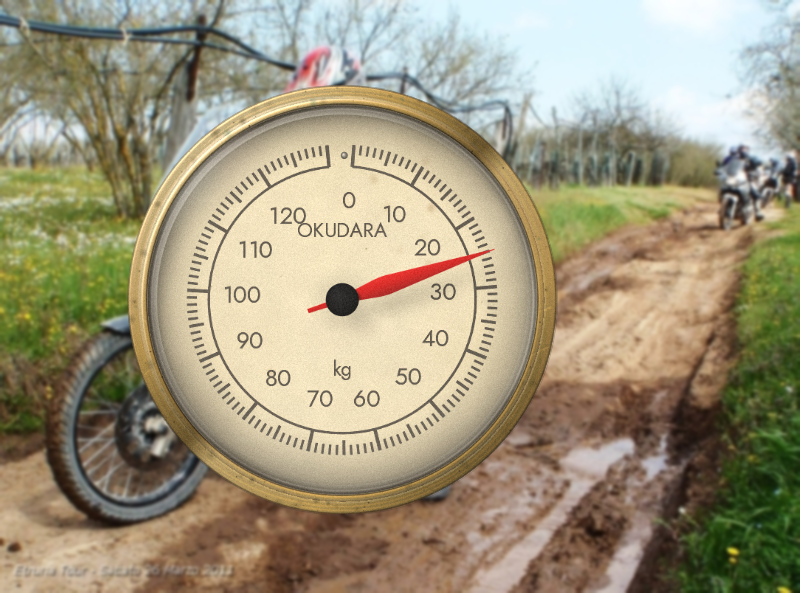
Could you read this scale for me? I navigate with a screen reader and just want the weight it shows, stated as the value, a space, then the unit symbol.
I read 25 kg
